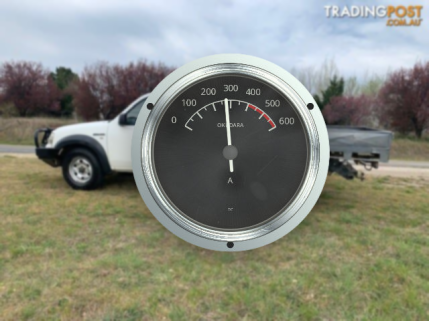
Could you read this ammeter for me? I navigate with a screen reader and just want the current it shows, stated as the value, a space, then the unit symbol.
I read 275 A
